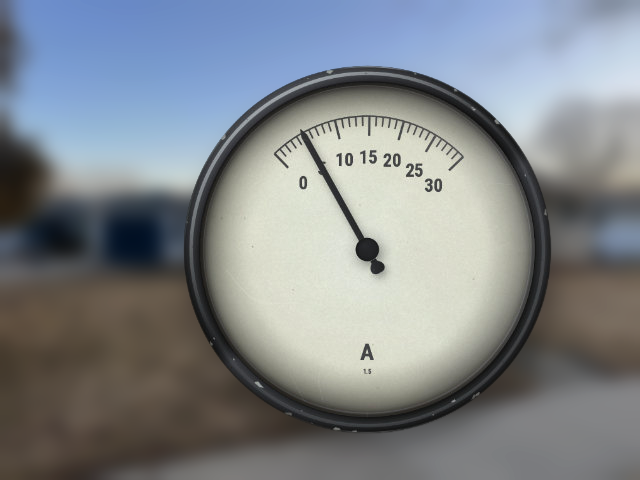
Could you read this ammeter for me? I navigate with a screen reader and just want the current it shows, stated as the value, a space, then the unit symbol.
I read 5 A
